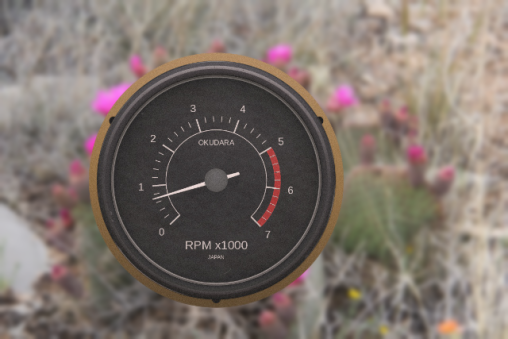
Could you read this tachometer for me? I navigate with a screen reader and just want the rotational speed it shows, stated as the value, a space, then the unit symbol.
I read 700 rpm
